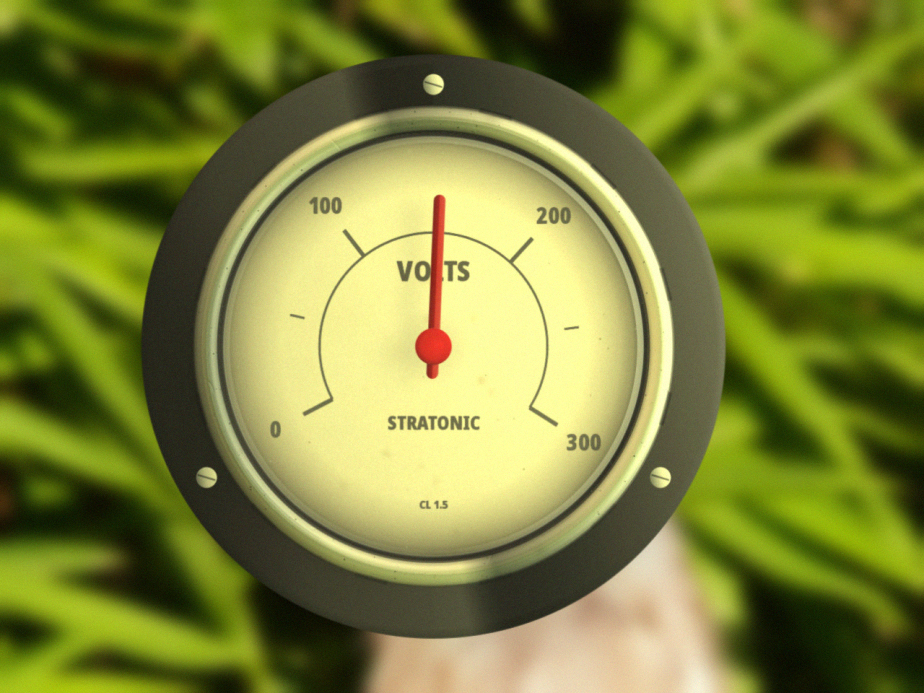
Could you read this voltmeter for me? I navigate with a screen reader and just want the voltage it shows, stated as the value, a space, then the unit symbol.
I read 150 V
